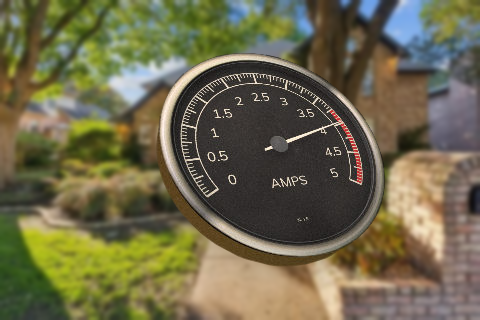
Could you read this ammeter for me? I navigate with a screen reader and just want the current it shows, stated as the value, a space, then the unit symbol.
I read 4 A
